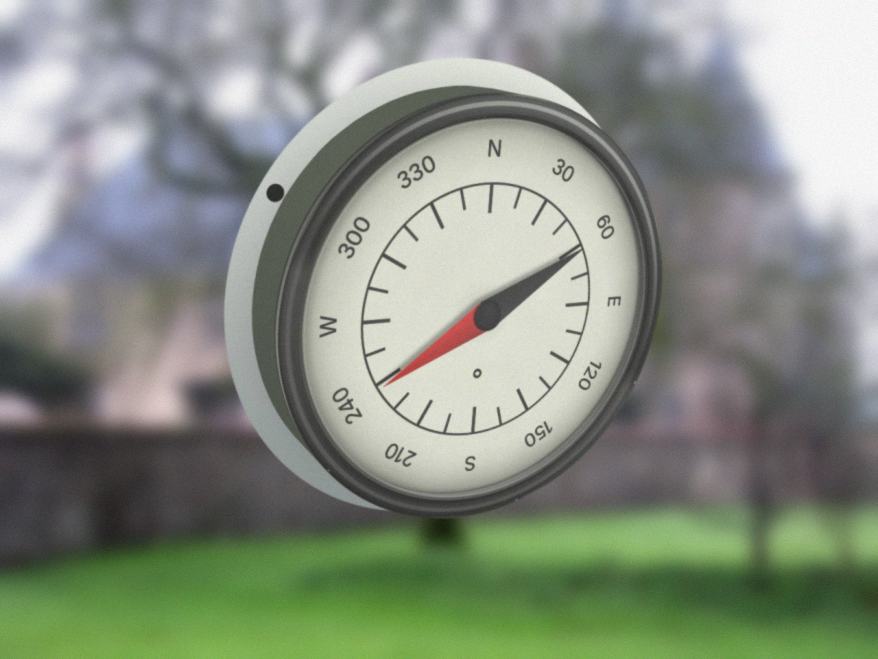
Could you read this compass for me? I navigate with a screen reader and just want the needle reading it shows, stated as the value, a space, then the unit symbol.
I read 240 °
